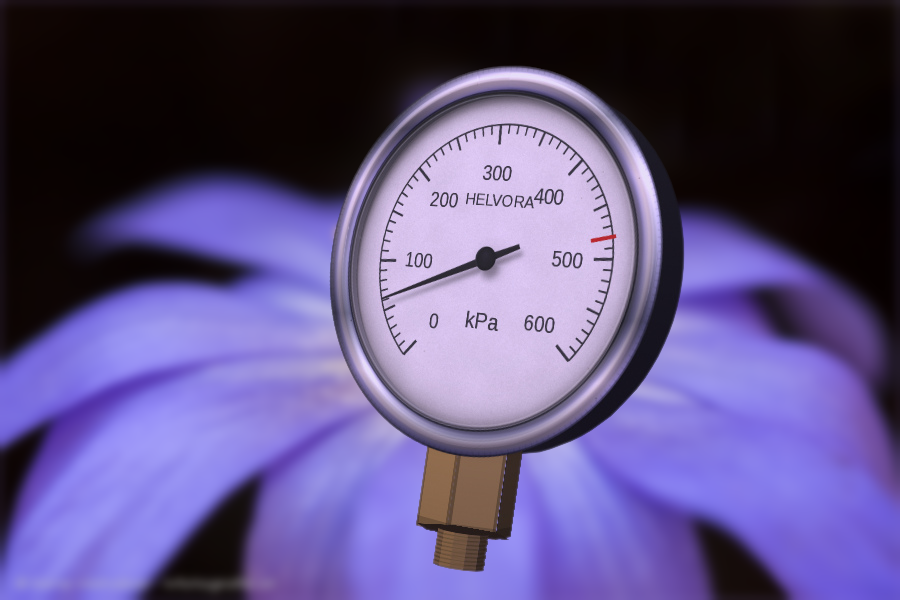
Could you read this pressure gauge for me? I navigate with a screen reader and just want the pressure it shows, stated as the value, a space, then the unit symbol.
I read 60 kPa
